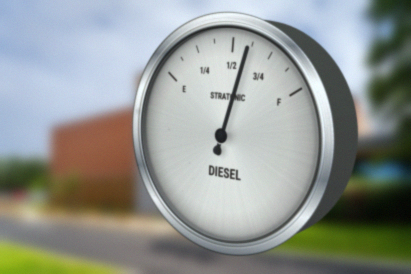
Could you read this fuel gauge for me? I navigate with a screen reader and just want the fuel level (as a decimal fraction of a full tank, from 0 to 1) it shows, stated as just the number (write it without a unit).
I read 0.625
